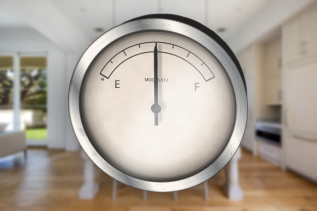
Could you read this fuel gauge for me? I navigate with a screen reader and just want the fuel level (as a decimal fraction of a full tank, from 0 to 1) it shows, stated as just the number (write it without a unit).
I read 0.5
